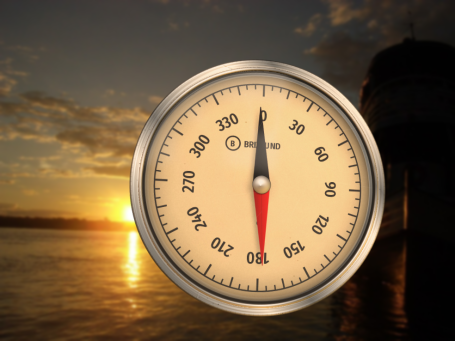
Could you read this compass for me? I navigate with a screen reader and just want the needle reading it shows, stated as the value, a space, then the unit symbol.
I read 177.5 °
